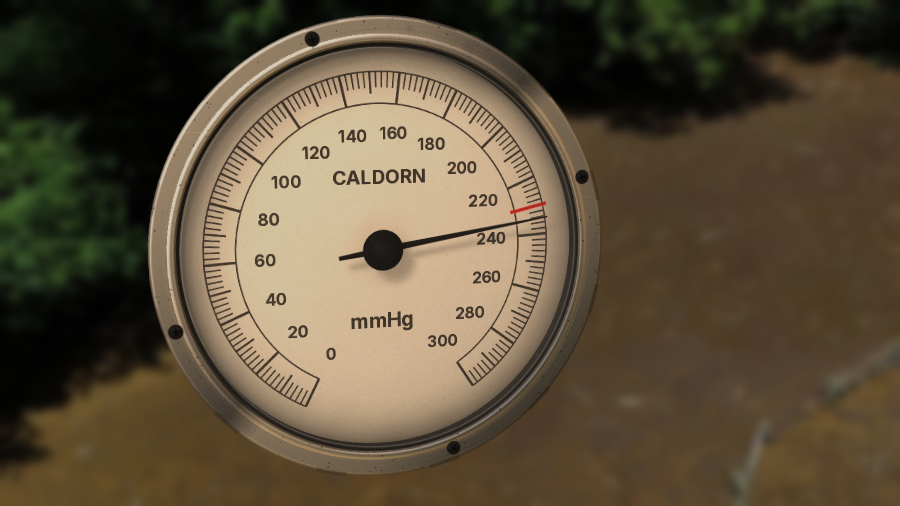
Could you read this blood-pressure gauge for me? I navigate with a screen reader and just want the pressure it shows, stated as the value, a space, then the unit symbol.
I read 234 mmHg
